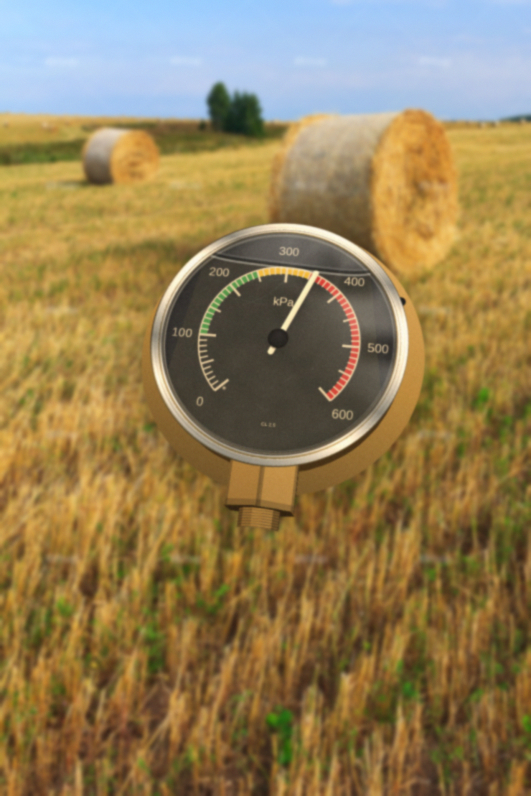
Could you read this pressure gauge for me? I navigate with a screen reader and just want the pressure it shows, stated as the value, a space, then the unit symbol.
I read 350 kPa
